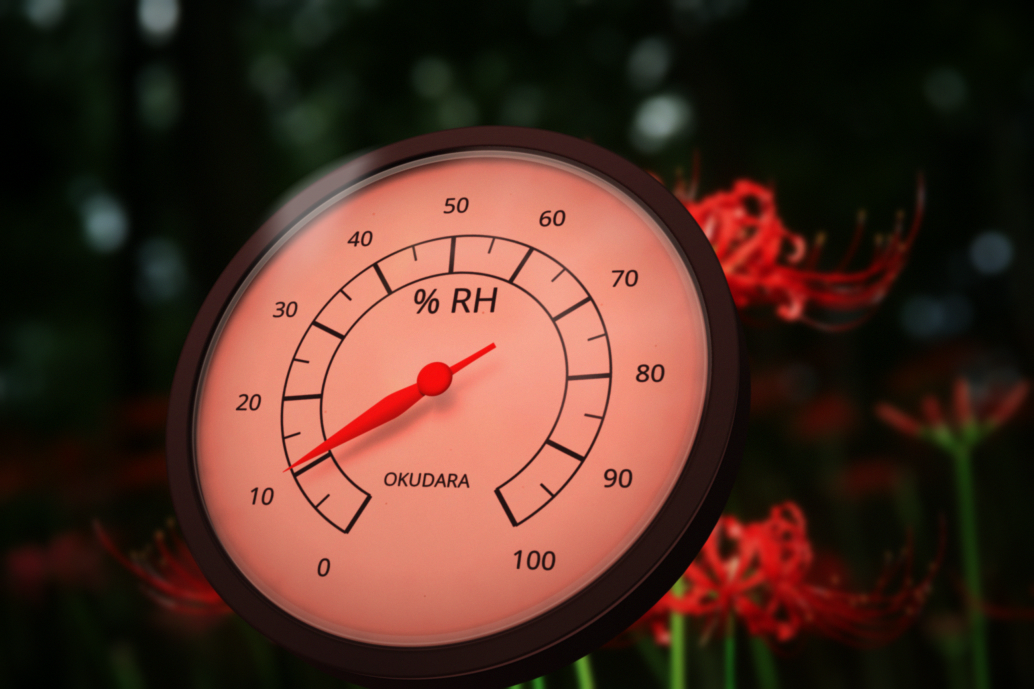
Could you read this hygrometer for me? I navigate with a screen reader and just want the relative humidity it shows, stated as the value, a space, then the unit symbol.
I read 10 %
